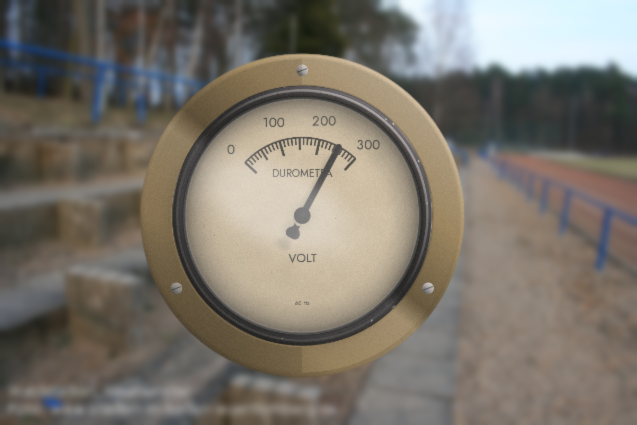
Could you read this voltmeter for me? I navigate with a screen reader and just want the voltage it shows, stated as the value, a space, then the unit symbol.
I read 250 V
